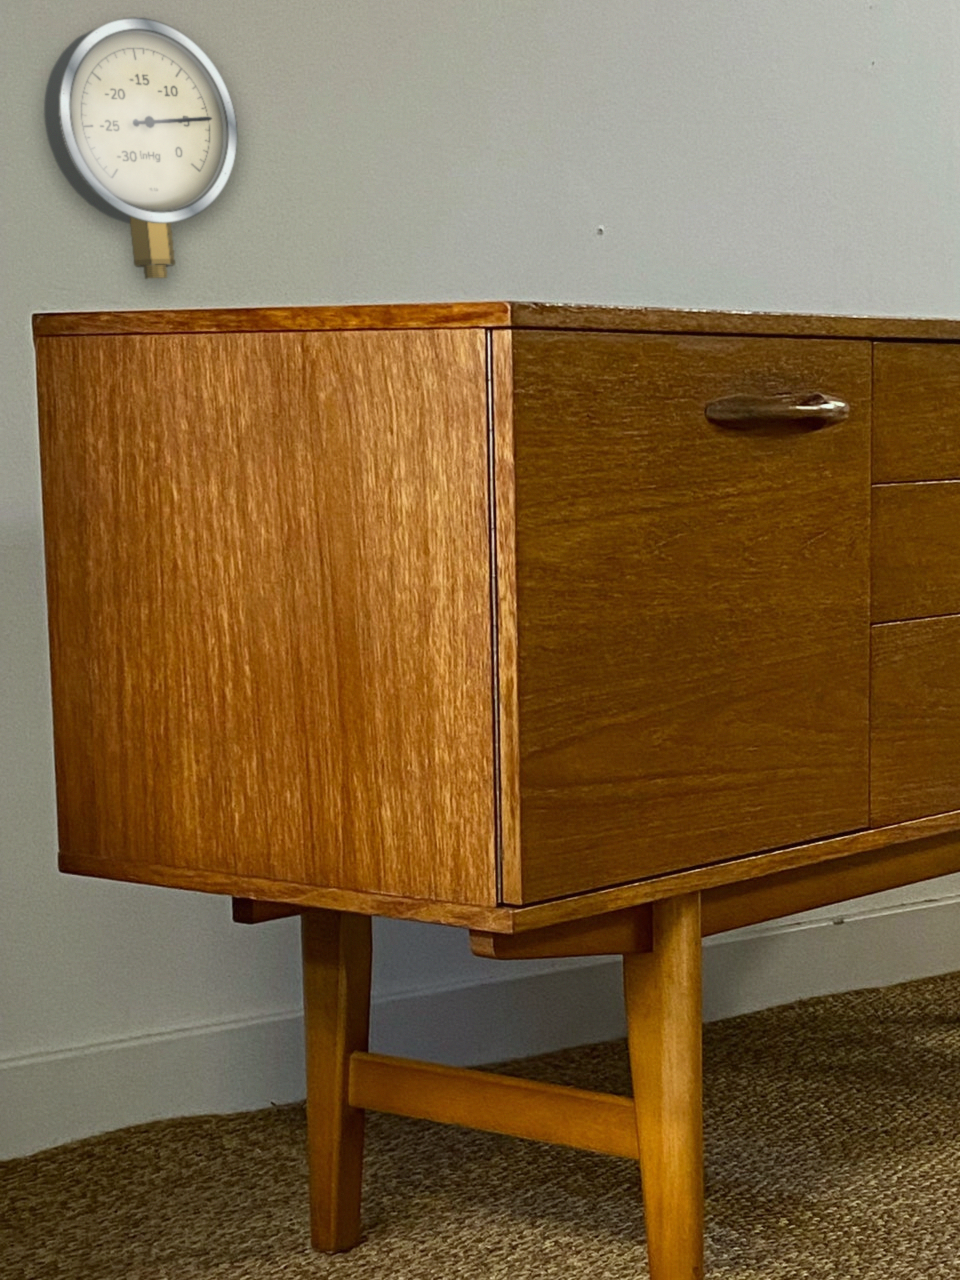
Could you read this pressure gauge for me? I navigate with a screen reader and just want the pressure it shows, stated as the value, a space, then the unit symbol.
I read -5 inHg
